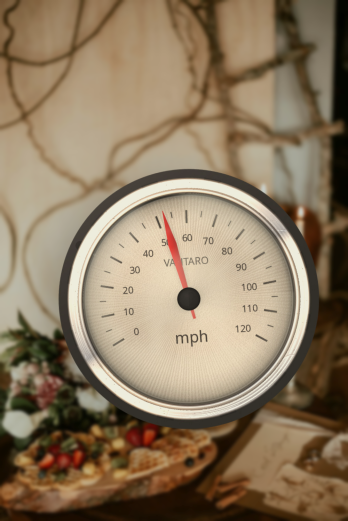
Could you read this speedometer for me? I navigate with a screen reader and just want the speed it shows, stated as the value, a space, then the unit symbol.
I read 52.5 mph
